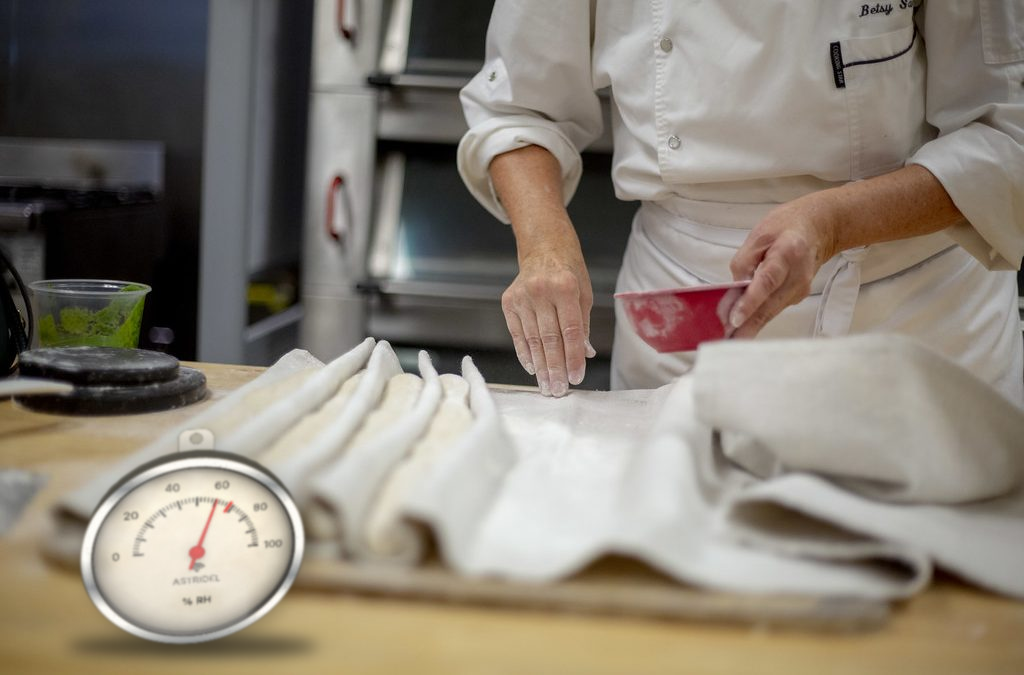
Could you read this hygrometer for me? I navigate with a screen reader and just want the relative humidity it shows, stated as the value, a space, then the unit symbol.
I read 60 %
